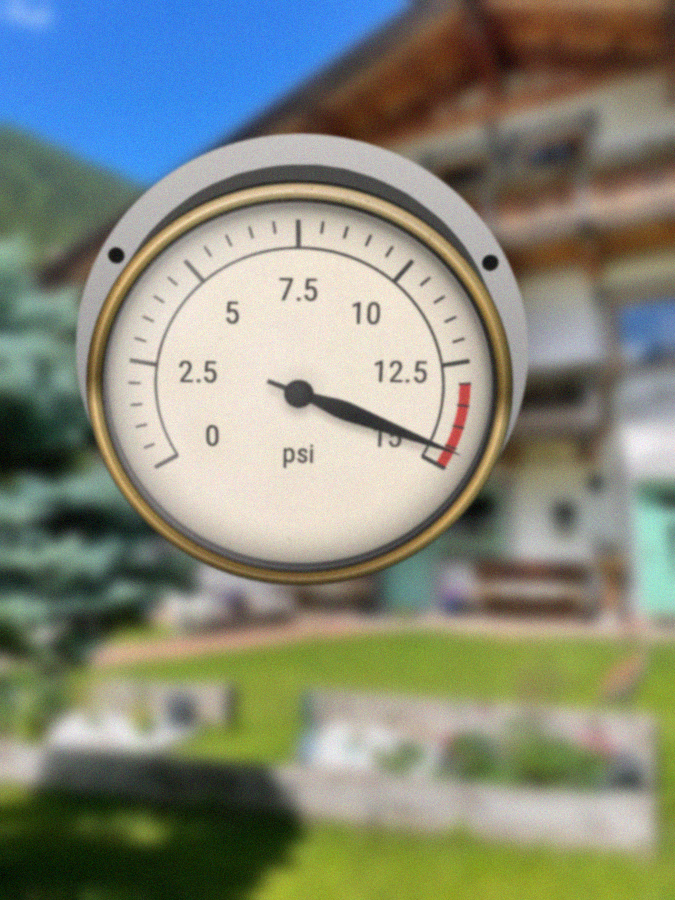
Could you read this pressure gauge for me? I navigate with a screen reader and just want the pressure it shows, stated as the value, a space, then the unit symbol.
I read 14.5 psi
